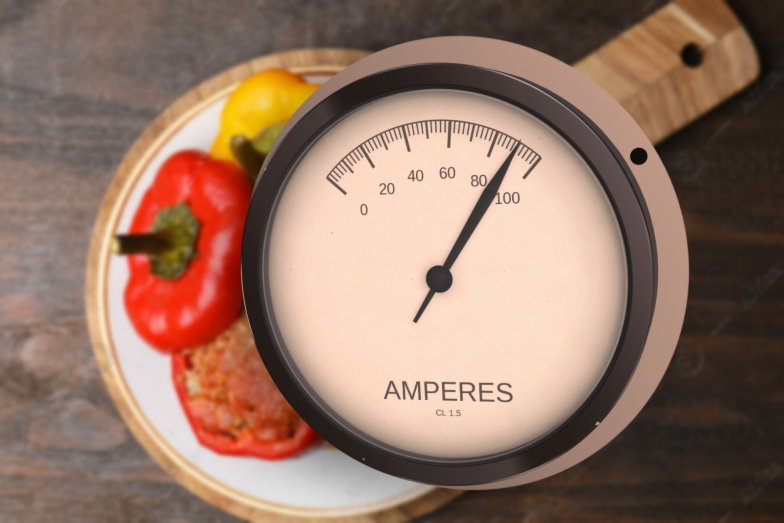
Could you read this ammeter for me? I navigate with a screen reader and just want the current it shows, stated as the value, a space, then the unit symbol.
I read 90 A
